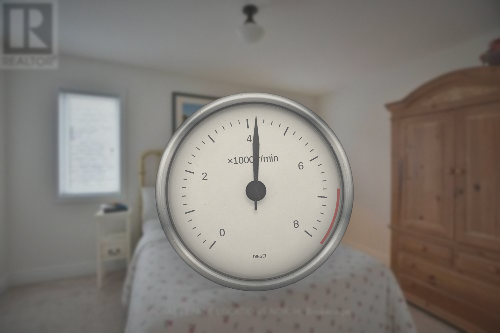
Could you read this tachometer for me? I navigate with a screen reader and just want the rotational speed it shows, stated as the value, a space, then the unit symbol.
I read 4200 rpm
